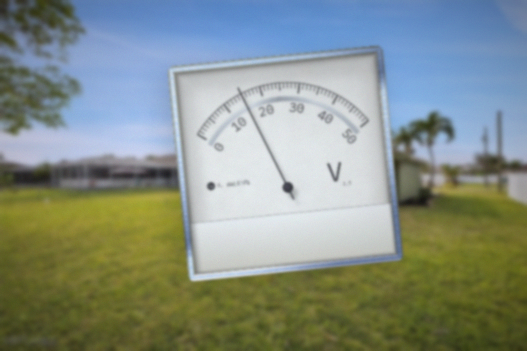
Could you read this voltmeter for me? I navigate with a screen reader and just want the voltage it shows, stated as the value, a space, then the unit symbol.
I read 15 V
